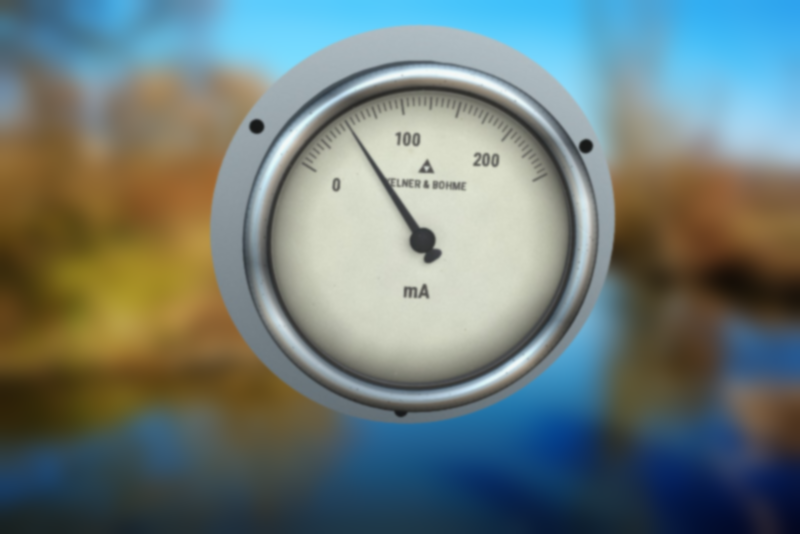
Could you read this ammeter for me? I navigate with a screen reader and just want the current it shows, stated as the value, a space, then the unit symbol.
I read 50 mA
